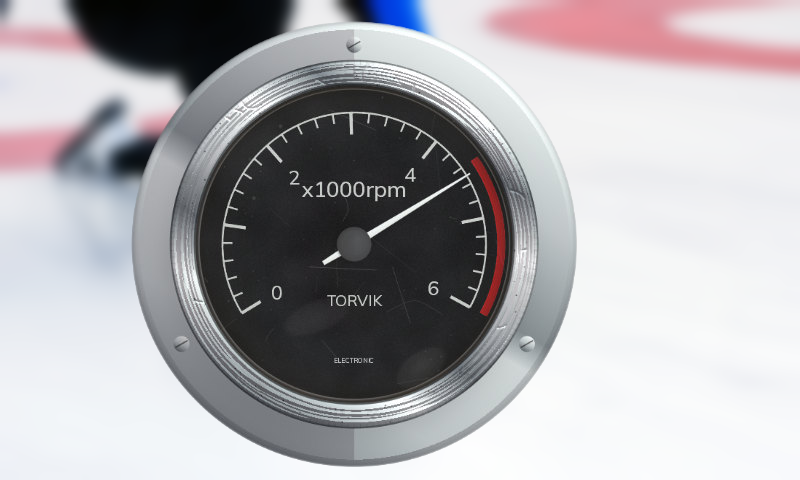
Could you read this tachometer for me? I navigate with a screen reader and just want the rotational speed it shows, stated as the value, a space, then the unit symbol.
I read 4500 rpm
